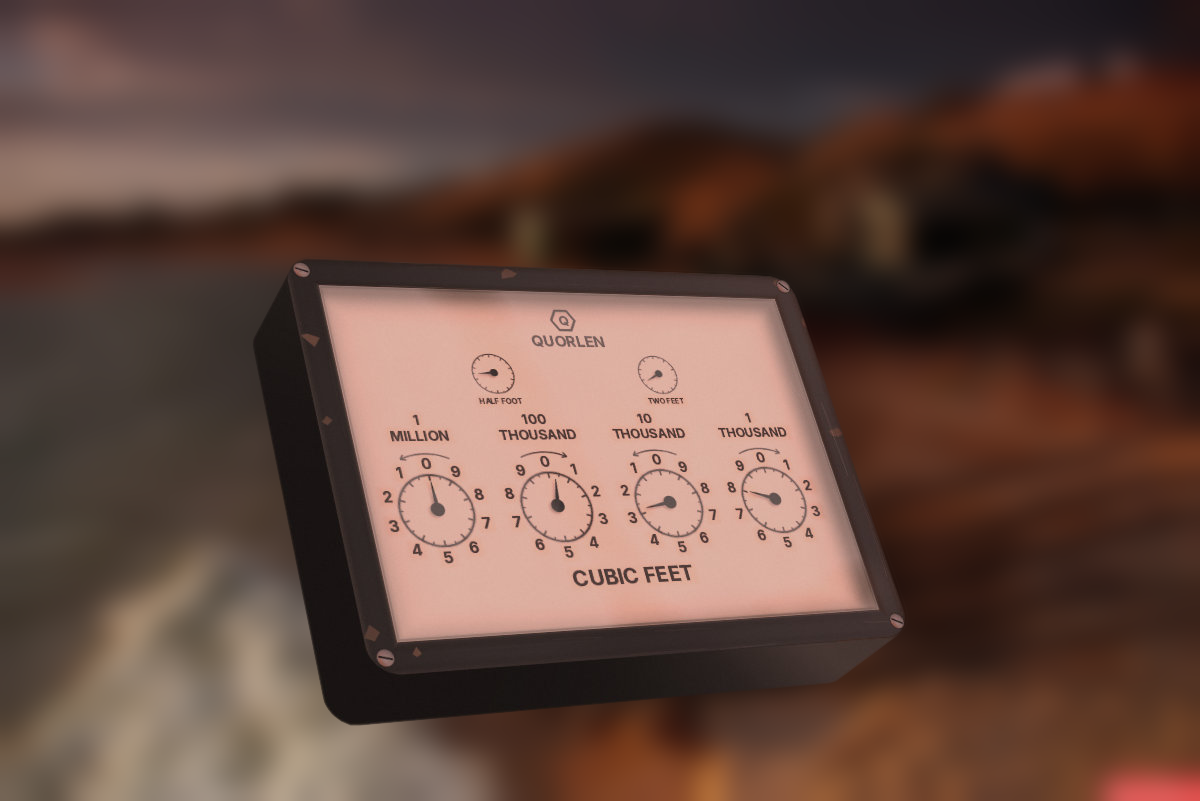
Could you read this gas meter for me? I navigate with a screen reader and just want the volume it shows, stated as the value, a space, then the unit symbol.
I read 2800 ft³
